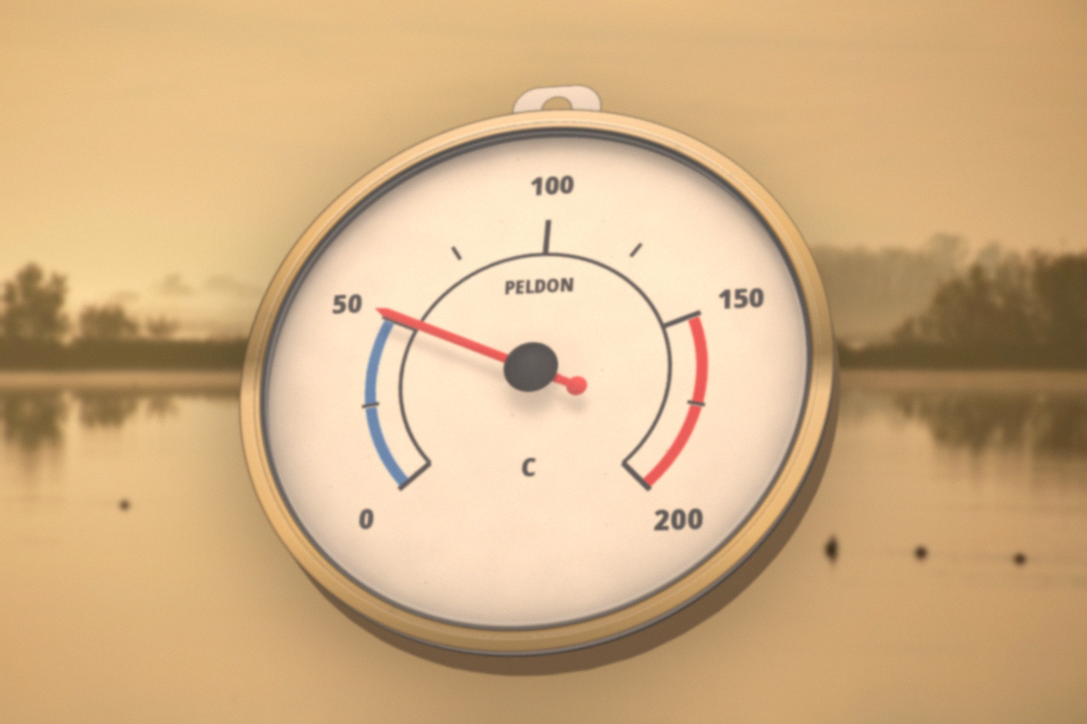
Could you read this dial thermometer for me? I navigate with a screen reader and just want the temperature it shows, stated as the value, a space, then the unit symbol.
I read 50 °C
